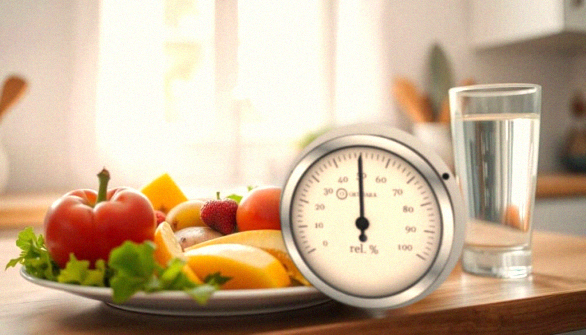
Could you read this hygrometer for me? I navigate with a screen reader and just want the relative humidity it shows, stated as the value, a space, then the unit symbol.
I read 50 %
